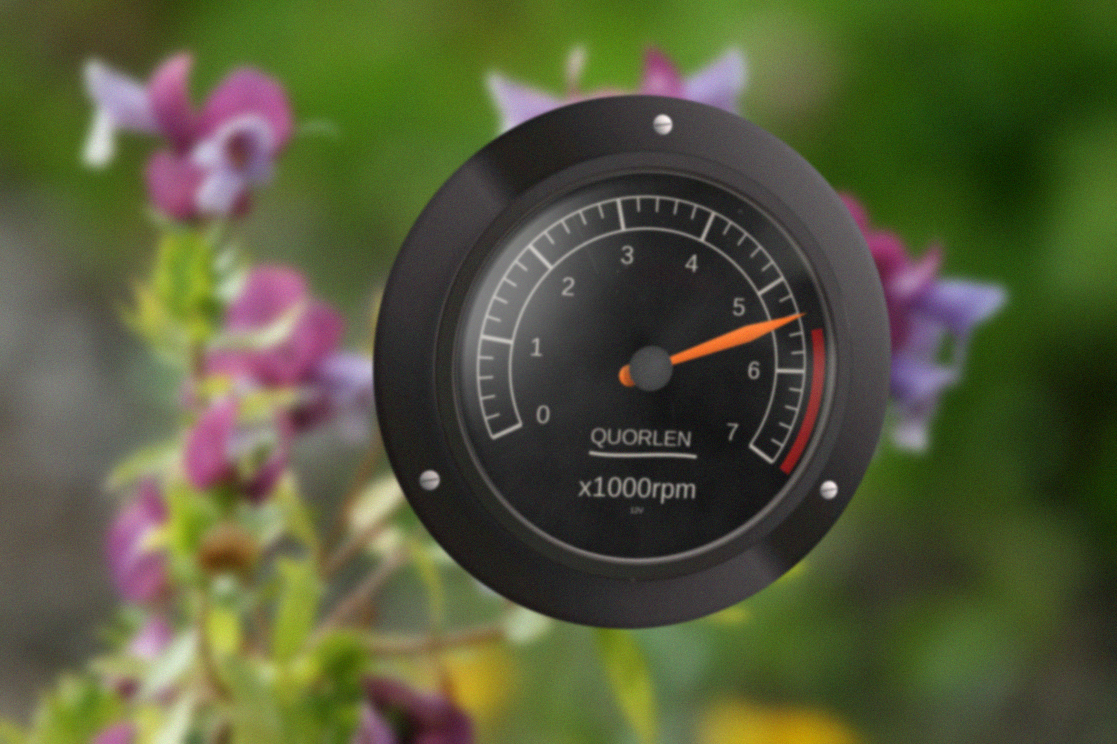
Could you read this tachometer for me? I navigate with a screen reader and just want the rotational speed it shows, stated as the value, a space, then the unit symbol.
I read 5400 rpm
